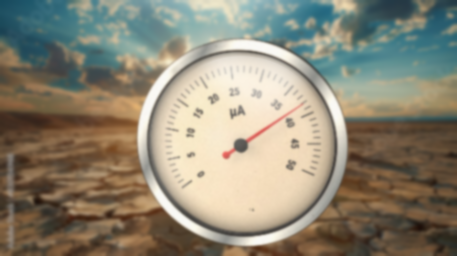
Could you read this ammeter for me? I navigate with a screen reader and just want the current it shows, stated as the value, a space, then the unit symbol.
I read 38 µA
